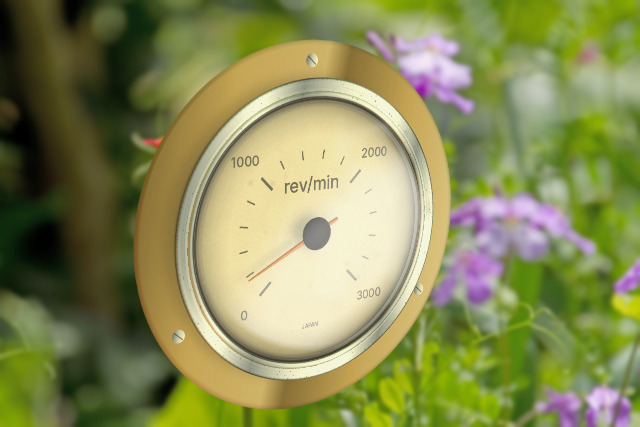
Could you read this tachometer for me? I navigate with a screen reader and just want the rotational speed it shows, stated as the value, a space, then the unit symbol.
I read 200 rpm
